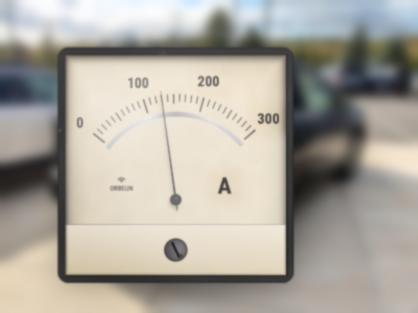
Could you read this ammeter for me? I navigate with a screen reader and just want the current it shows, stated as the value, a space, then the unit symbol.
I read 130 A
